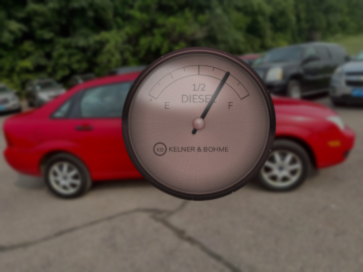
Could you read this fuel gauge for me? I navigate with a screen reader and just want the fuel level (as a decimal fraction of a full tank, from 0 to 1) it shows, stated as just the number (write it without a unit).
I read 0.75
